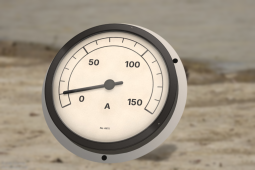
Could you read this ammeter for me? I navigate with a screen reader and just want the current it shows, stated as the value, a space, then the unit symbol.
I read 10 A
